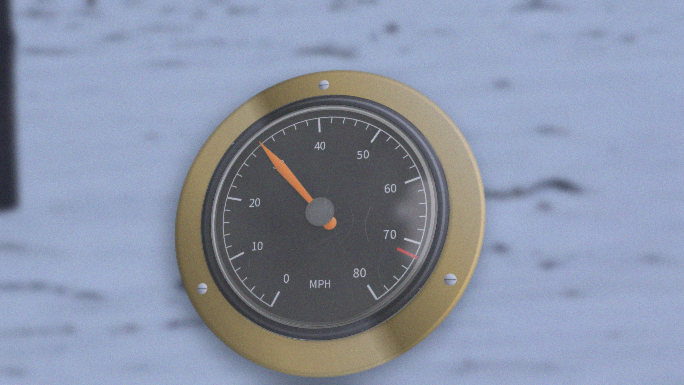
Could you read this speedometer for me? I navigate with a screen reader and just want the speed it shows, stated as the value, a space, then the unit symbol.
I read 30 mph
